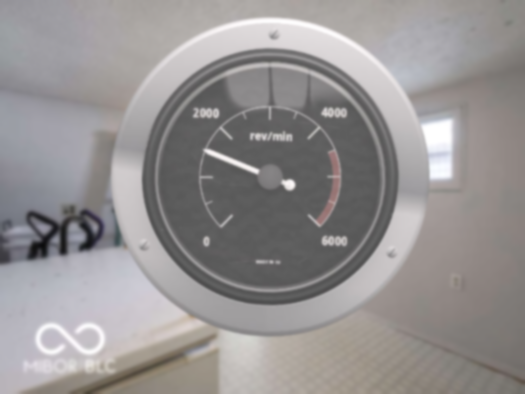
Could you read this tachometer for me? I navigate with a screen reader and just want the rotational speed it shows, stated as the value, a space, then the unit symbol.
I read 1500 rpm
